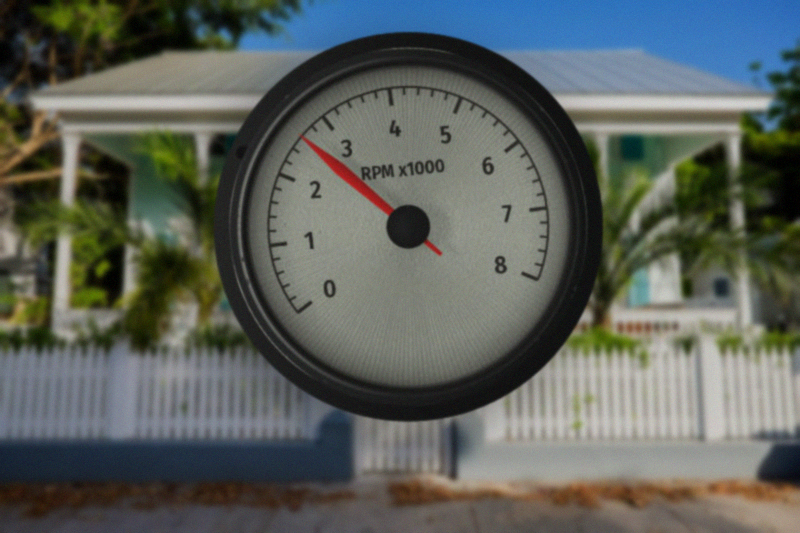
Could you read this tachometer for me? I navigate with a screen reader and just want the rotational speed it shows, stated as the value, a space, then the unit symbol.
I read 2600 rpm
